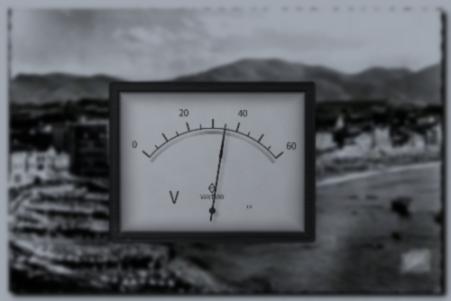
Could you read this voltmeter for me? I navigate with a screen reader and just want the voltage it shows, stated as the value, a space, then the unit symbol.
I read 35 V
